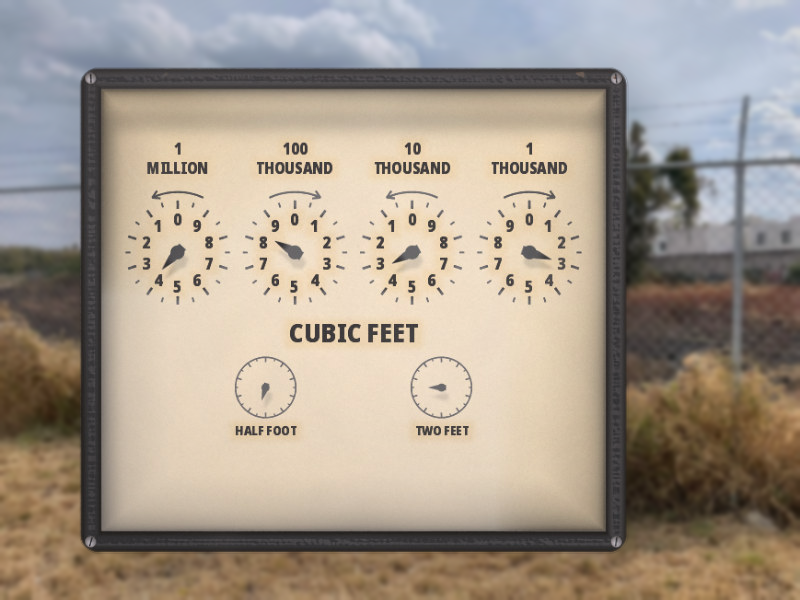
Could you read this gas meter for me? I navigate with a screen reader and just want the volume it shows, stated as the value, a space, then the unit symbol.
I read 383300 ft³
